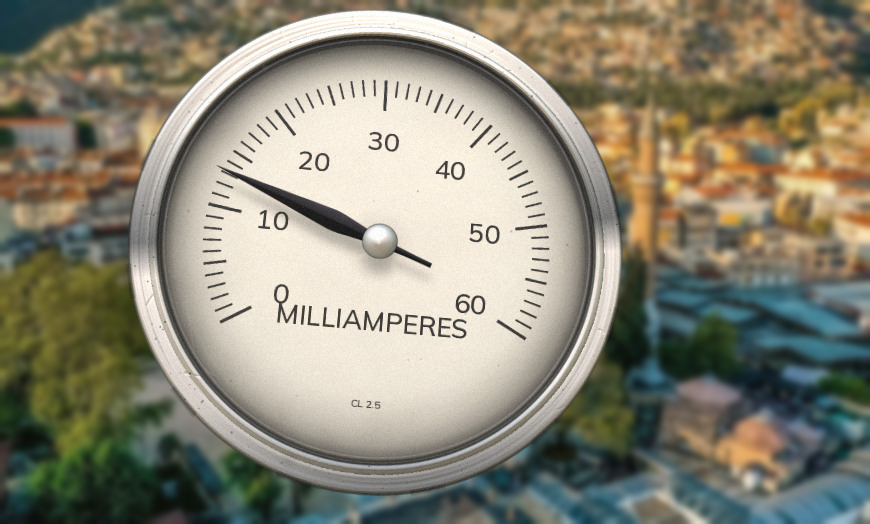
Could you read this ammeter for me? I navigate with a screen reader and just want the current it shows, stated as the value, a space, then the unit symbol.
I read 13 mA
